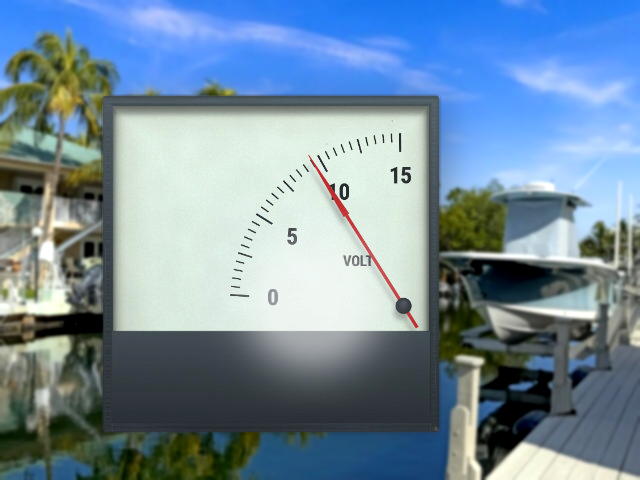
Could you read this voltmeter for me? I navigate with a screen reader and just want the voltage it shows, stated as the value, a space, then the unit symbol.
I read 9.5 V
